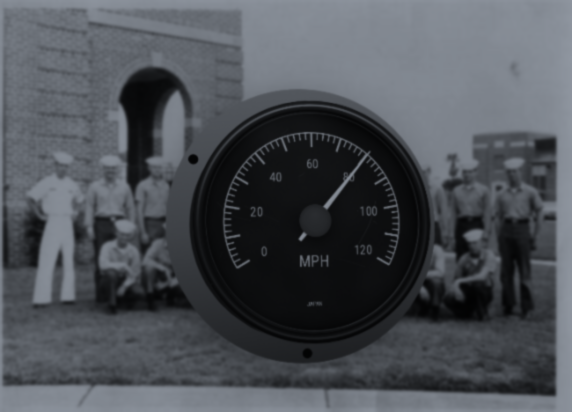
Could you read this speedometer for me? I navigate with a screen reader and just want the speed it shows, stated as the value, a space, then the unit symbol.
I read 80 mph
